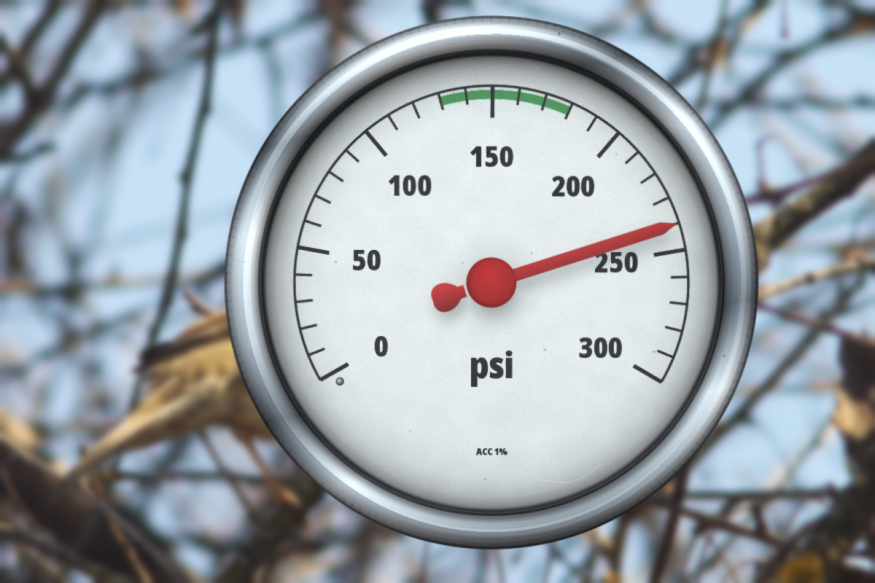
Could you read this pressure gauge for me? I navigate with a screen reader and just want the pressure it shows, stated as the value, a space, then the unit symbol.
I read 240 psi
